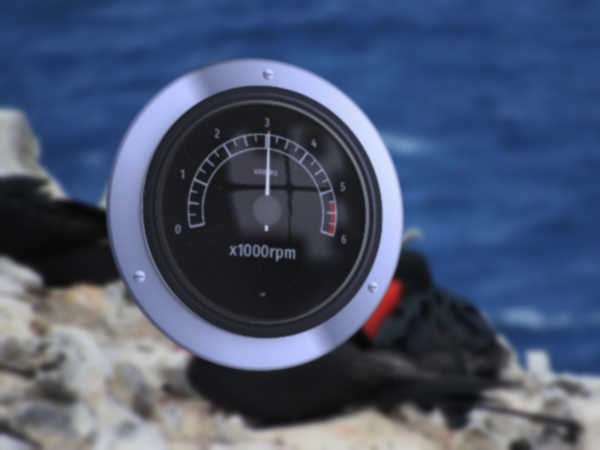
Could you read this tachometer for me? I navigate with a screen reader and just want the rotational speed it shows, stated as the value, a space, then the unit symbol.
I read 3000 rpm
